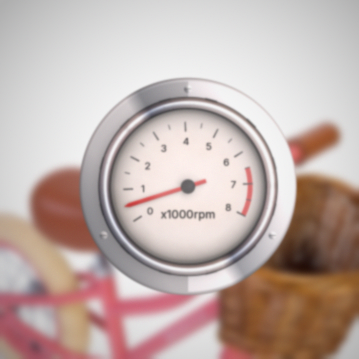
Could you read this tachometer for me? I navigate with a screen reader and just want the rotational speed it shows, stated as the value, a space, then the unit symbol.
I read 500 rpm
